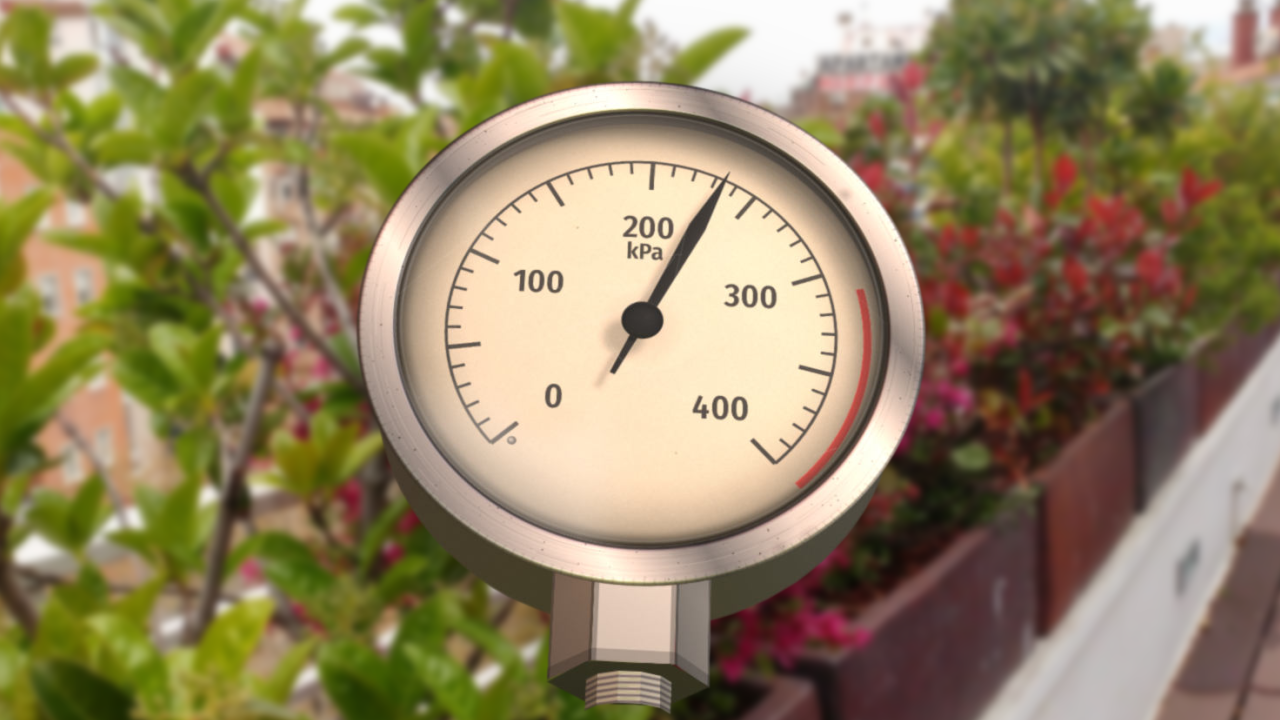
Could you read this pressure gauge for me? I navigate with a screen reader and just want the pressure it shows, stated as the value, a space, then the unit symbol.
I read 235 kPa
